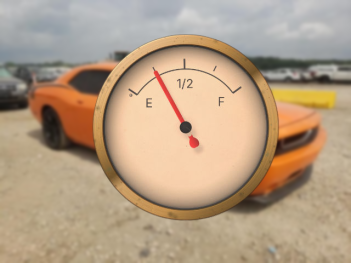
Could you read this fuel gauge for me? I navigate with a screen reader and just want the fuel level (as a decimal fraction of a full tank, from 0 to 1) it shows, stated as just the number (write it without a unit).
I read 0.25
